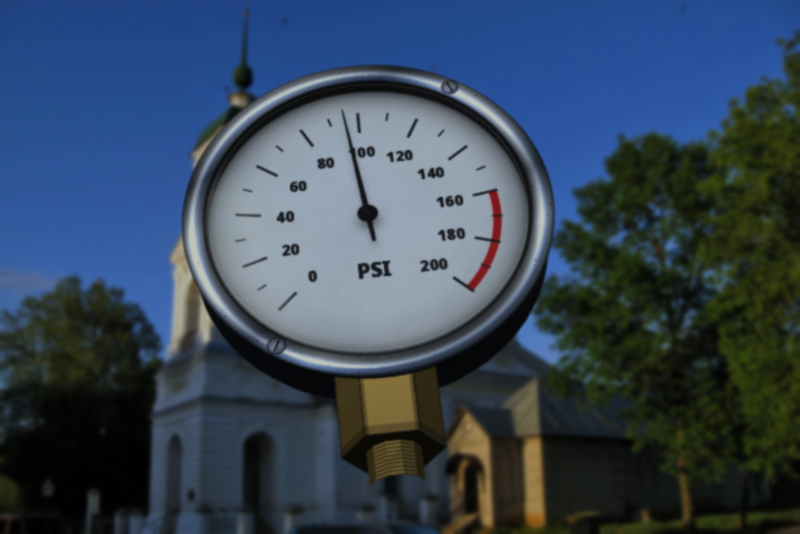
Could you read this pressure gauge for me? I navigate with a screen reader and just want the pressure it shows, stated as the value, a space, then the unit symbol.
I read 95 psi
